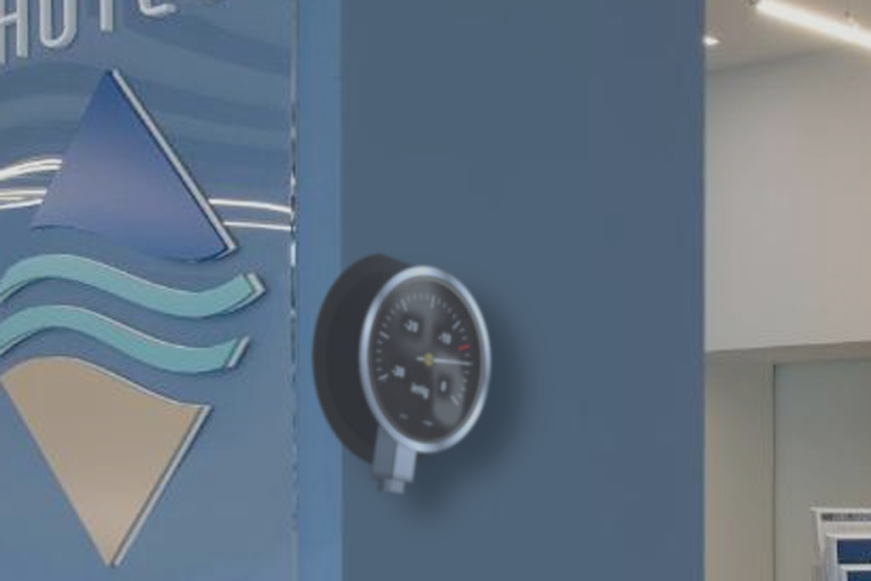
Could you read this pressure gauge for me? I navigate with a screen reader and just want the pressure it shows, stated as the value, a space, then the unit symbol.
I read -5 inHg
